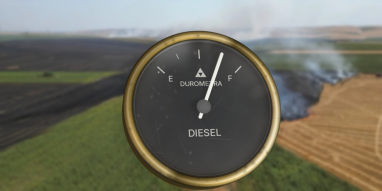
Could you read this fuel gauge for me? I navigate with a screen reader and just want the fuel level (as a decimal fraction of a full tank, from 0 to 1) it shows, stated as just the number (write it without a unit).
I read 0.75
